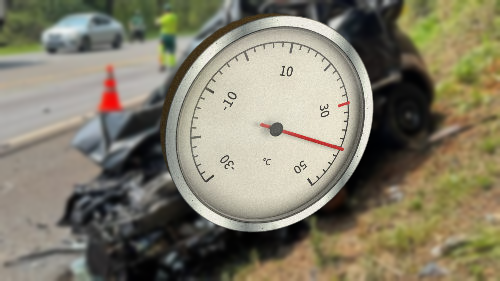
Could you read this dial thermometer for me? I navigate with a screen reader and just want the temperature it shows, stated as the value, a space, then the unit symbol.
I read 40 °C
